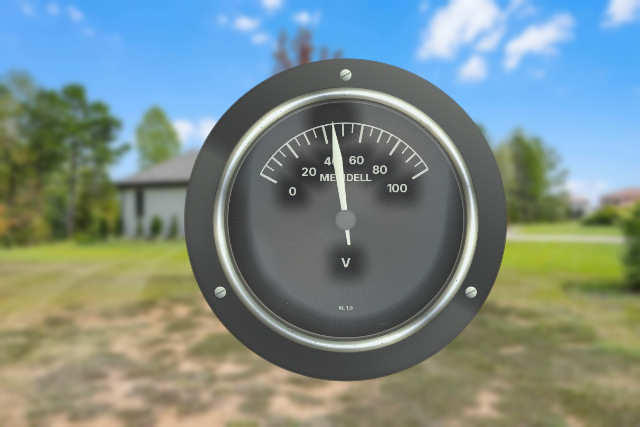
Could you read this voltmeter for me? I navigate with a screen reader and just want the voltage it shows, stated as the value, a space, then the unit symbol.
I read 45 V
